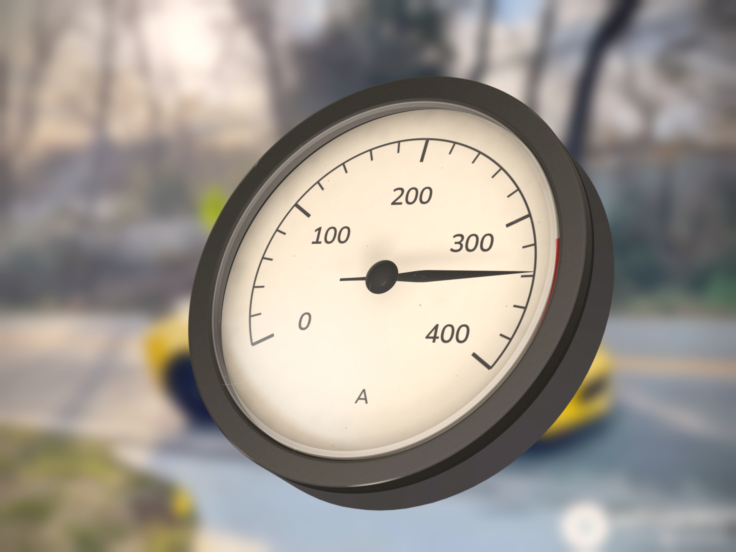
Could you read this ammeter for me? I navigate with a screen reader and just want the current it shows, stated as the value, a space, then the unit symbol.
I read 340 A
